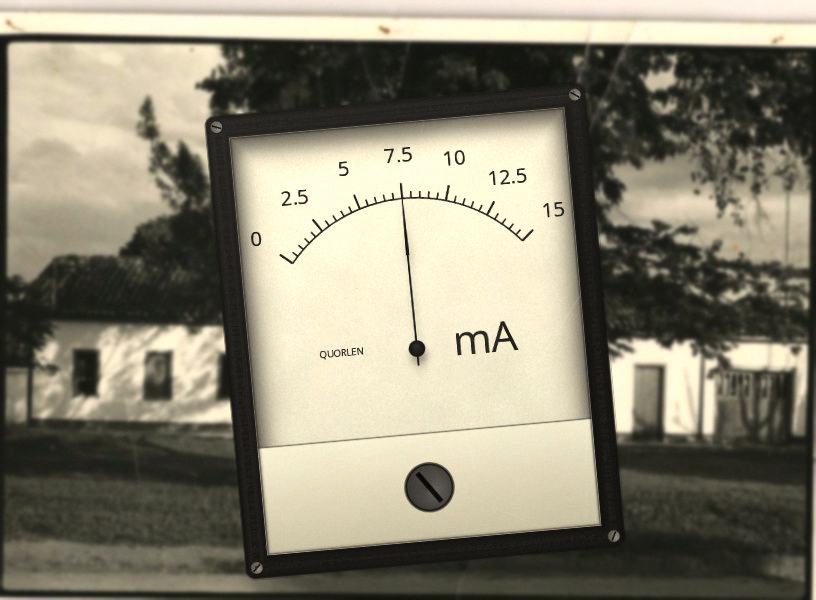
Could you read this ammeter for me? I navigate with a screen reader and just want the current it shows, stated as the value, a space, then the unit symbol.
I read 7.5 mA
